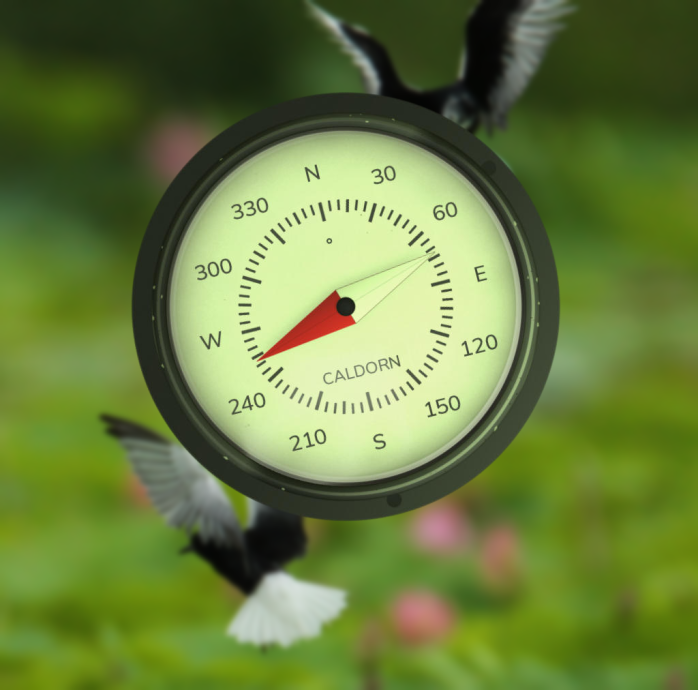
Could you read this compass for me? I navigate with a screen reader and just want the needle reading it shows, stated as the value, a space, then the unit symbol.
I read 252.5 °
